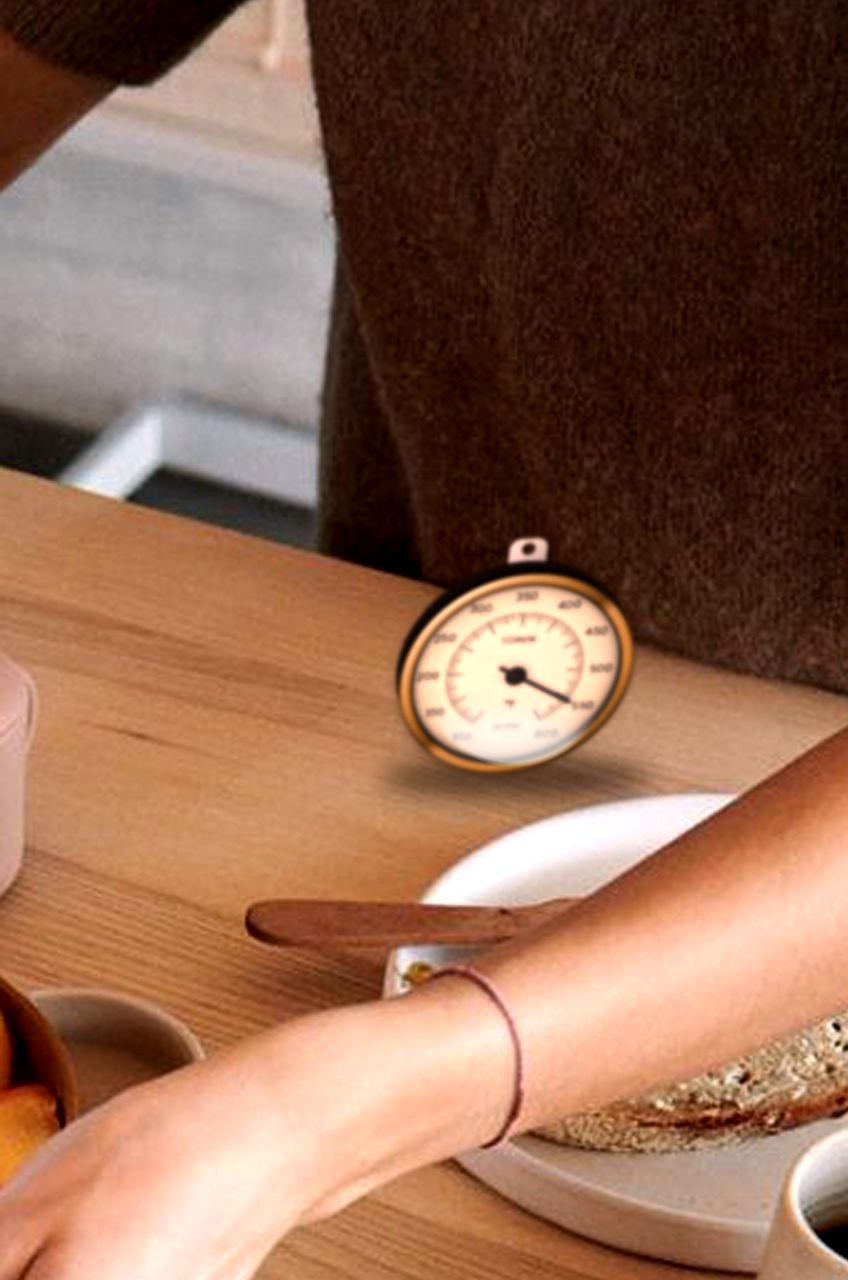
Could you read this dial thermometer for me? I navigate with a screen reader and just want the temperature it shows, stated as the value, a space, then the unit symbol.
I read 550 °F
